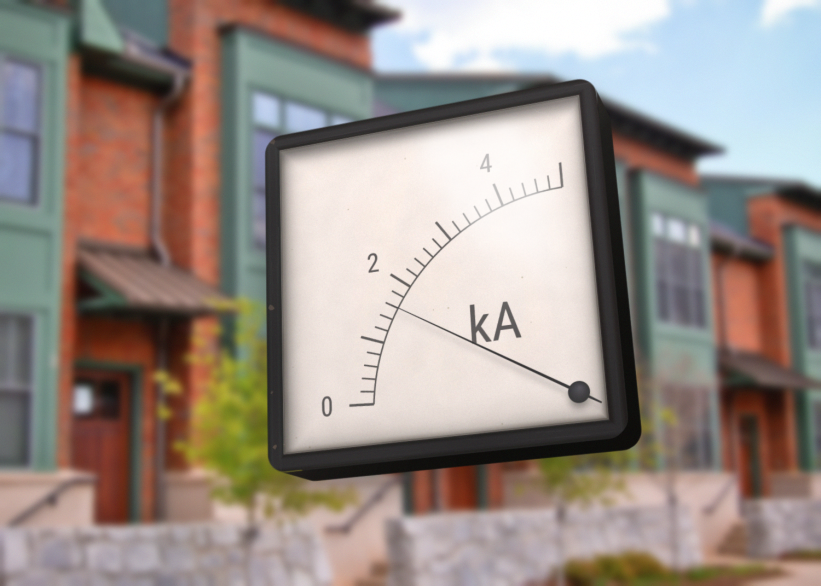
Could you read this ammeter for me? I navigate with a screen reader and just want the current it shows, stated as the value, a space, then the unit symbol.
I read 1.6 kA
